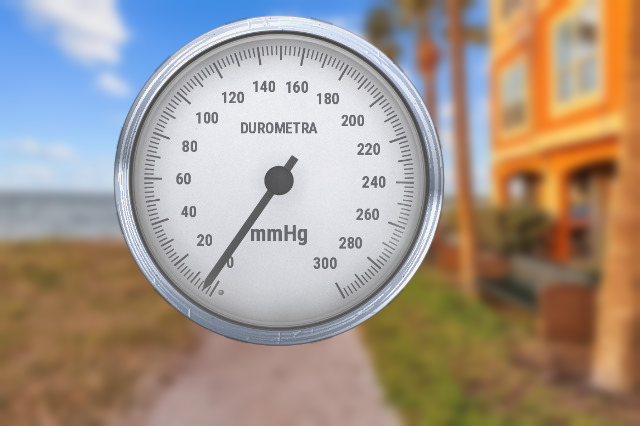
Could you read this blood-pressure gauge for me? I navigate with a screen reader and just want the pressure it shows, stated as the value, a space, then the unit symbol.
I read 4 mmHg
